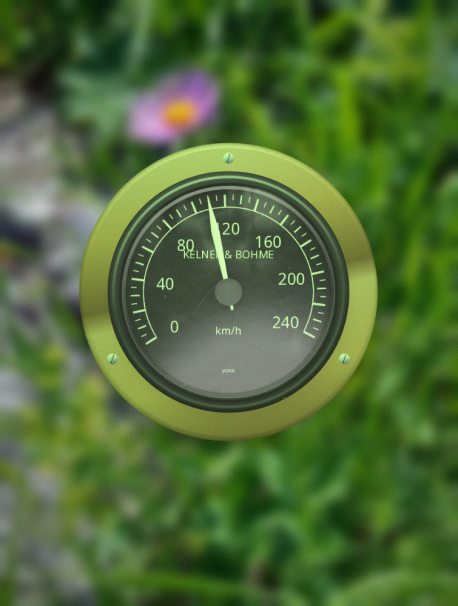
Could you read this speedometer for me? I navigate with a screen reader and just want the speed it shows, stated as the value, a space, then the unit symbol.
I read 110 km/h
